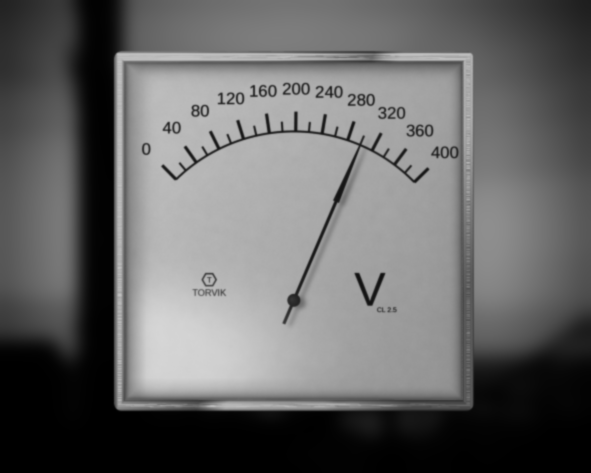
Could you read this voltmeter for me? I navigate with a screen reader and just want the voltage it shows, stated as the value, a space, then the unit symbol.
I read 300 V
